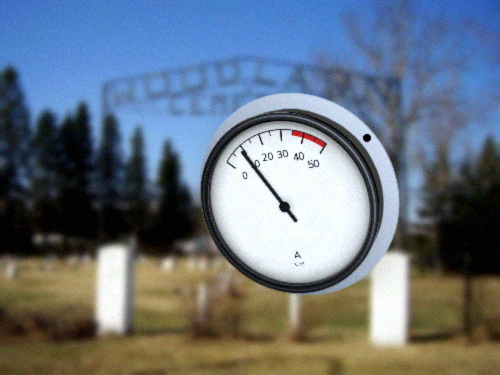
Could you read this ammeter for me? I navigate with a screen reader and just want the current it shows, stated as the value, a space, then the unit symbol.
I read 10 A
